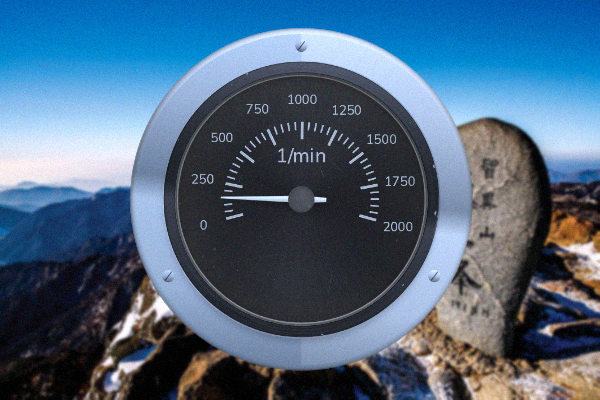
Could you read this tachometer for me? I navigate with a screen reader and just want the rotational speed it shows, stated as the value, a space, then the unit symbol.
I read 150 rpm
